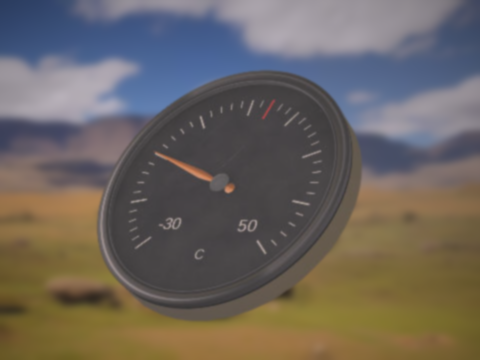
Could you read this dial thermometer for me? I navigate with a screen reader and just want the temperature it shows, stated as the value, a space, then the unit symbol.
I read -10 °C
